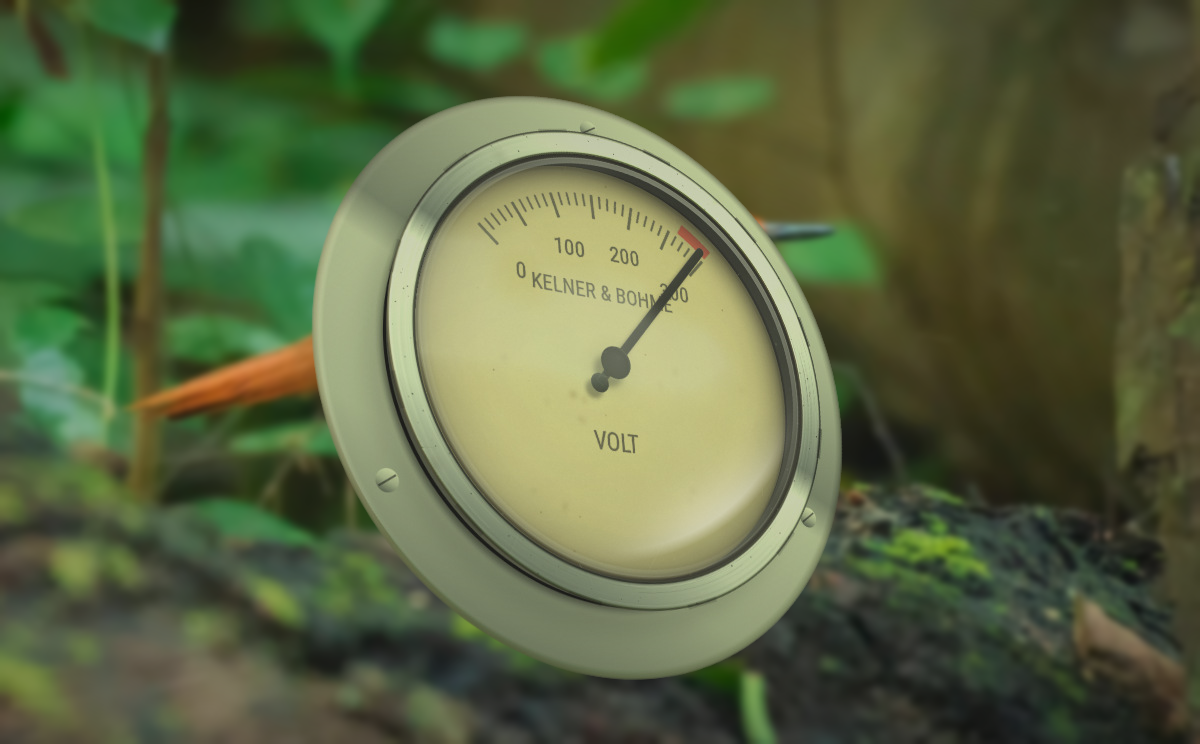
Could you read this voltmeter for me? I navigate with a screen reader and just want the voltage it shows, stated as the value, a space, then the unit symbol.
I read 290 V
